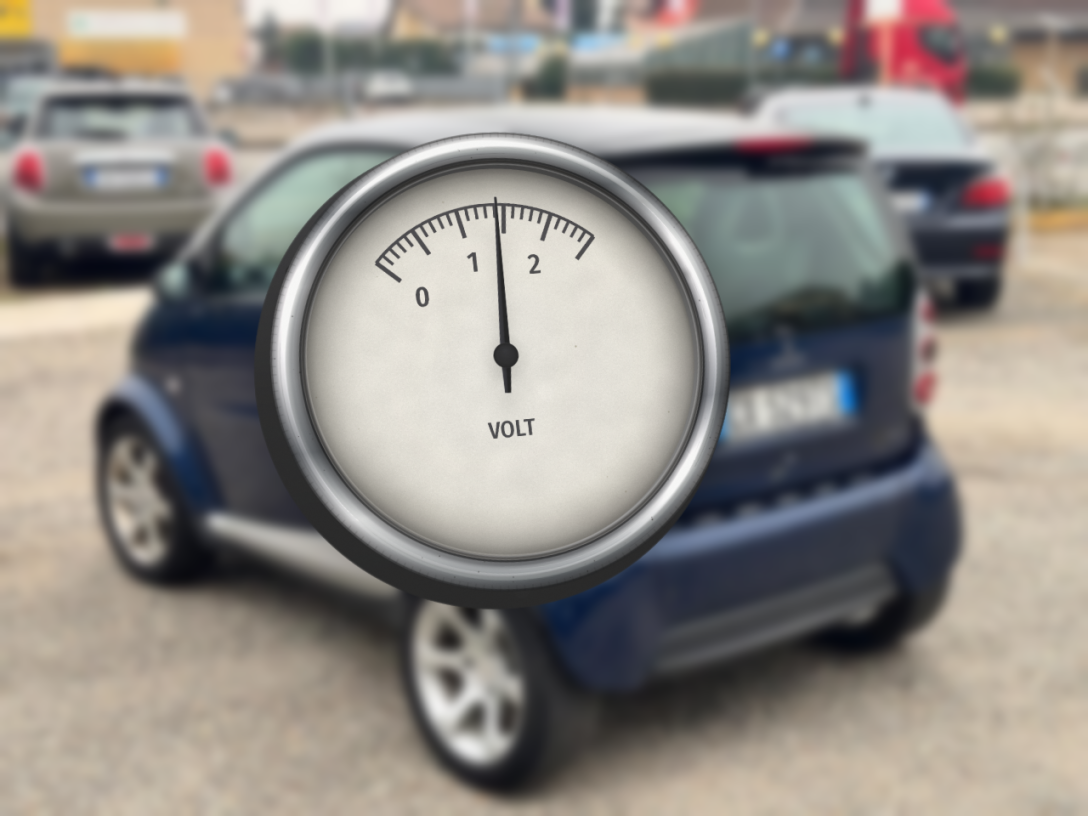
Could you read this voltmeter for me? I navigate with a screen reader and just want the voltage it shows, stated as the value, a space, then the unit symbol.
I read 1.4 V
